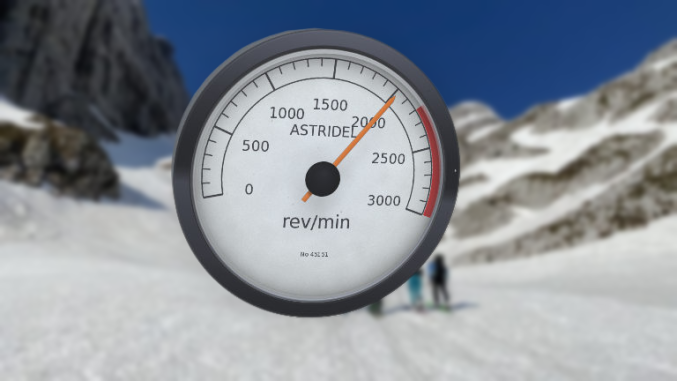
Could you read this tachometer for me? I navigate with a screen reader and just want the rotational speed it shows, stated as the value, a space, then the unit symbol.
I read 2000 rpm
